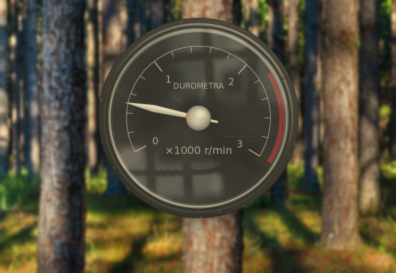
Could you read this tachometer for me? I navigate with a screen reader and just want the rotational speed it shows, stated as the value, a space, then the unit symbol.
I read 500 rpm
